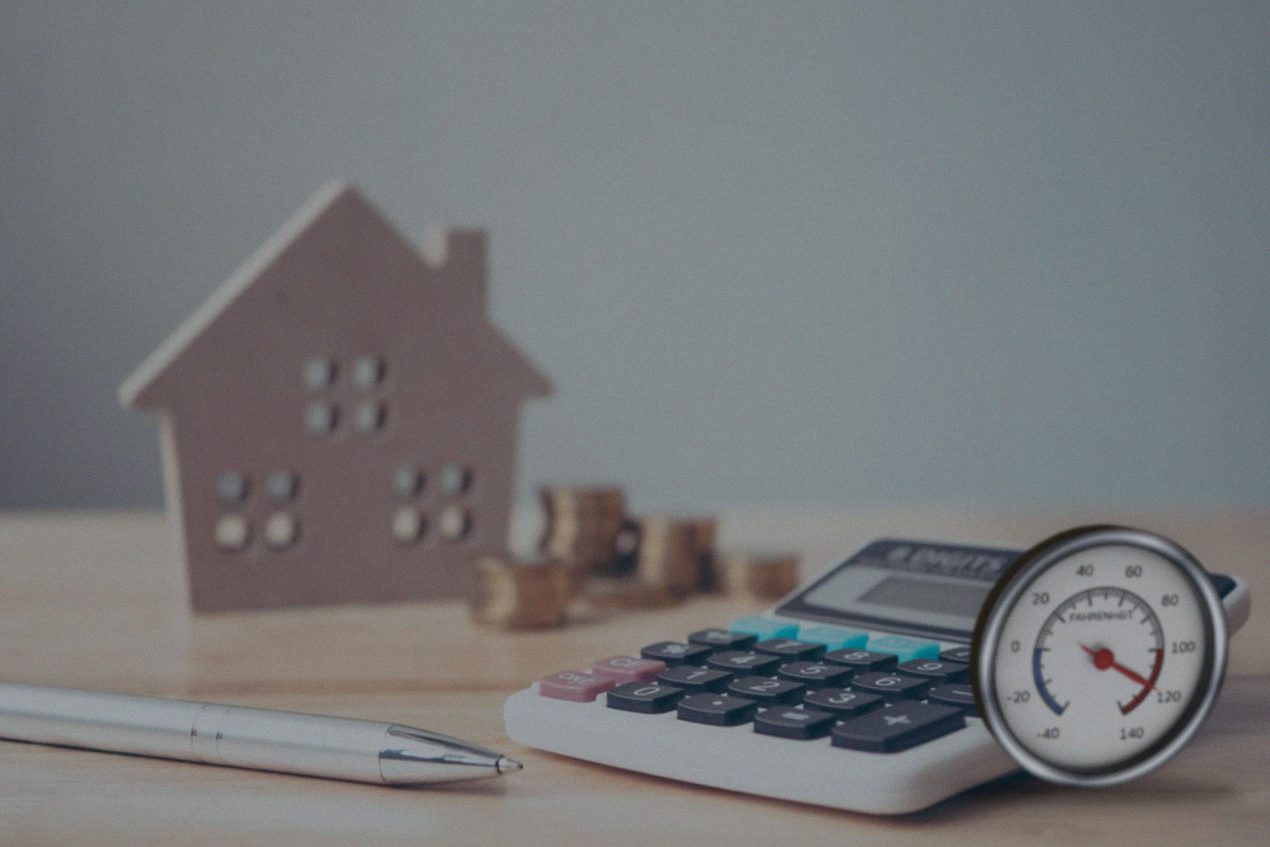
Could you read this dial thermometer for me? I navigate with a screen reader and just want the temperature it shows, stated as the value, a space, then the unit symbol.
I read 120 °F
